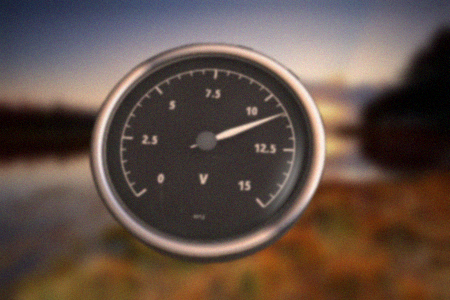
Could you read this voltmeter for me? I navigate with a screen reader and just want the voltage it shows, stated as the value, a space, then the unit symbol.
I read 11 V
